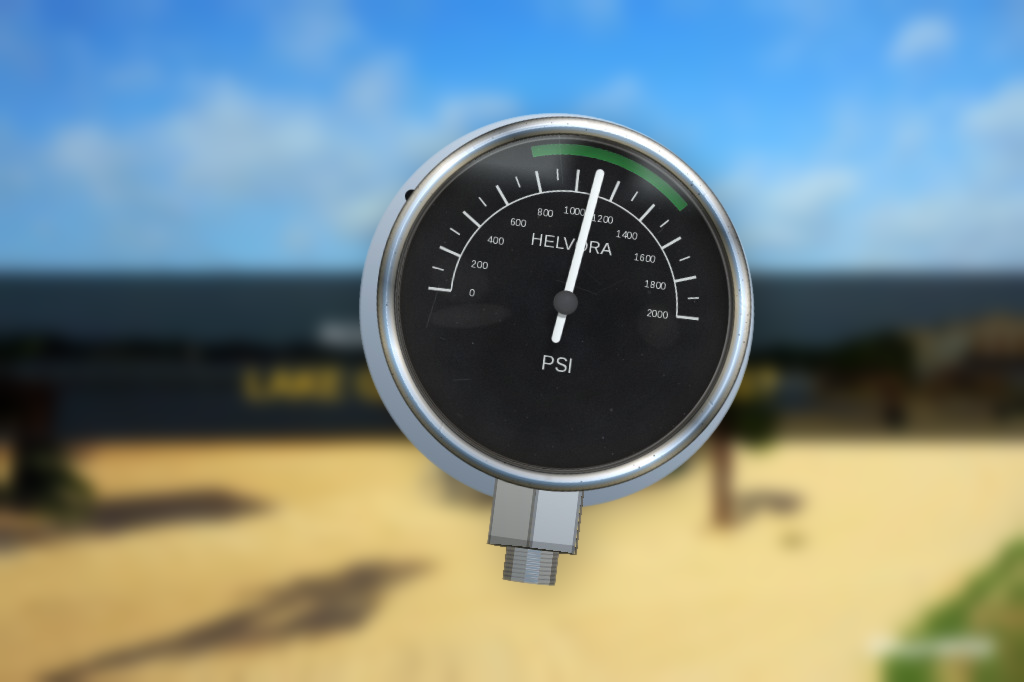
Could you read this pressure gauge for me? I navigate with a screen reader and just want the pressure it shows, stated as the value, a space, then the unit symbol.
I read 1100 psi
